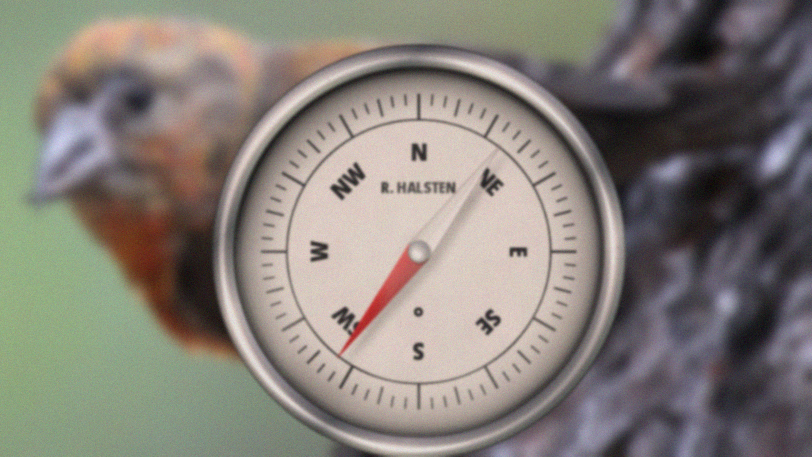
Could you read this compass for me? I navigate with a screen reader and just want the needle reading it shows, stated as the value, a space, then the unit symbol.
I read 217.5 °
